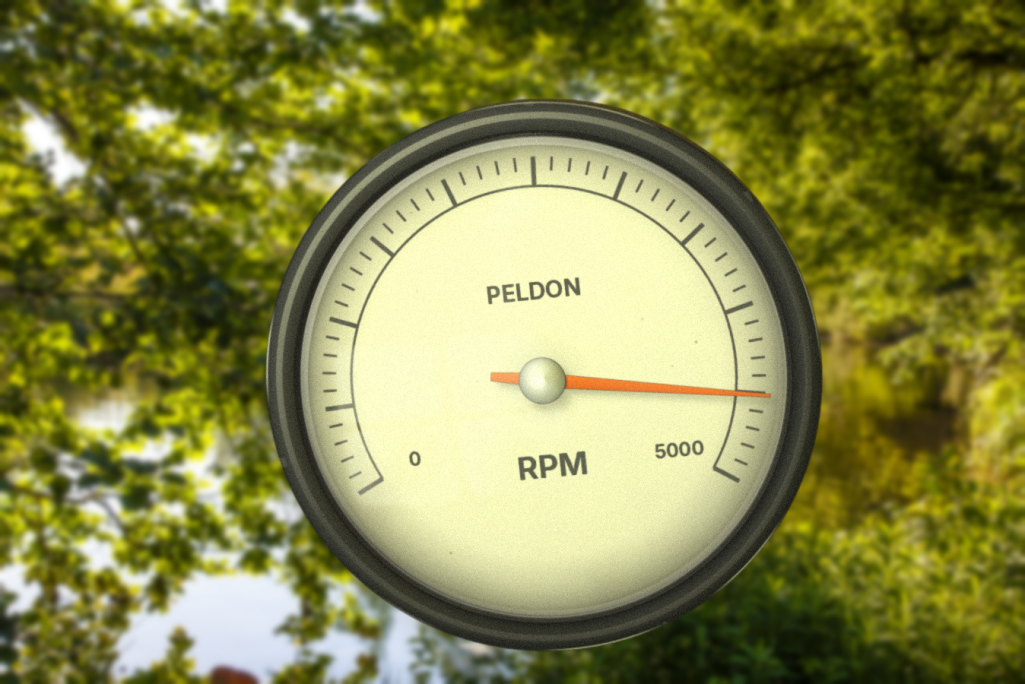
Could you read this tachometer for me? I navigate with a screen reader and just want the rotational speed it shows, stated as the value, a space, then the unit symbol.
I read 4500 rpm
